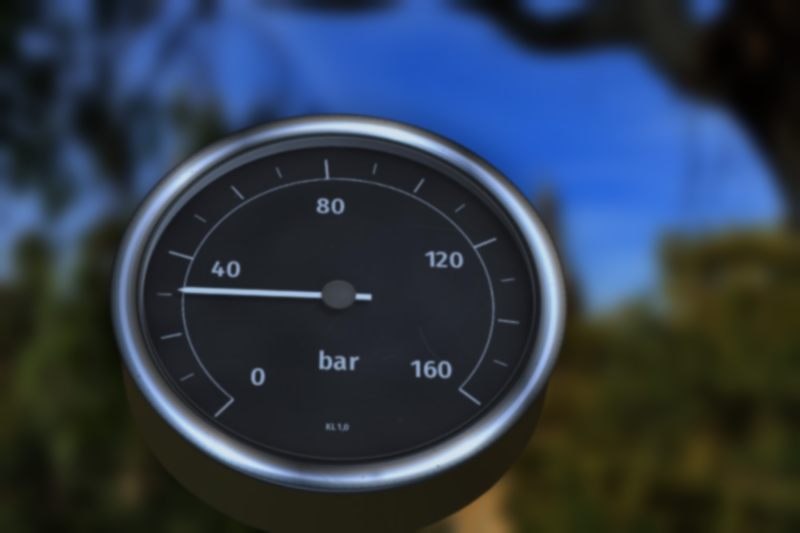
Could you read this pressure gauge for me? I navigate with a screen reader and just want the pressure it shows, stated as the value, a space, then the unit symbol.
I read 30 bar
